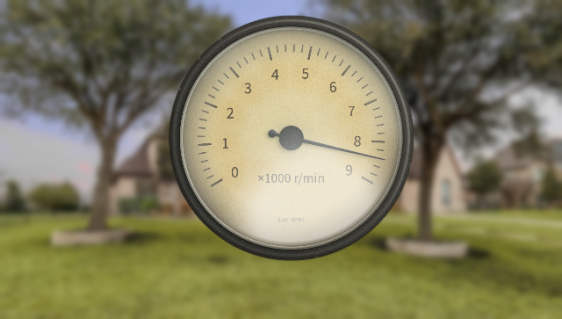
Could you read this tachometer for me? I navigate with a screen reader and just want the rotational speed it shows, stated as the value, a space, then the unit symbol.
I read 8400 rpm
